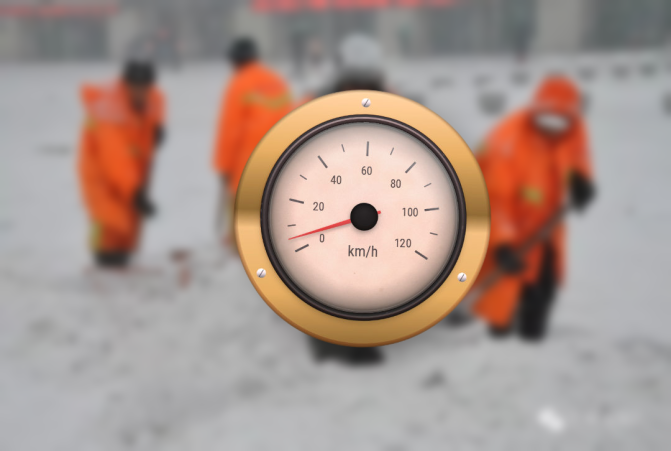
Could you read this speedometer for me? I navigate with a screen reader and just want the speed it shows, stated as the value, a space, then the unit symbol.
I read 5 km/h
